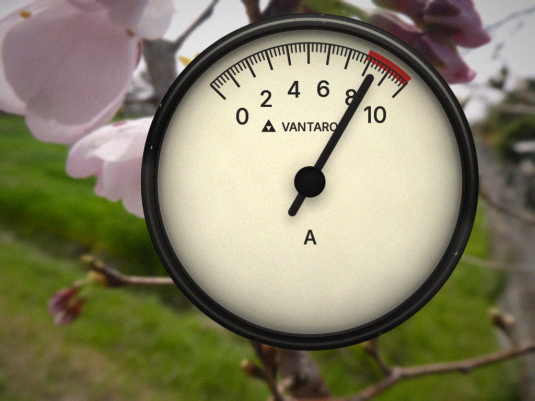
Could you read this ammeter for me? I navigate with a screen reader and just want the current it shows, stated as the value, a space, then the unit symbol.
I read 8.4 A
